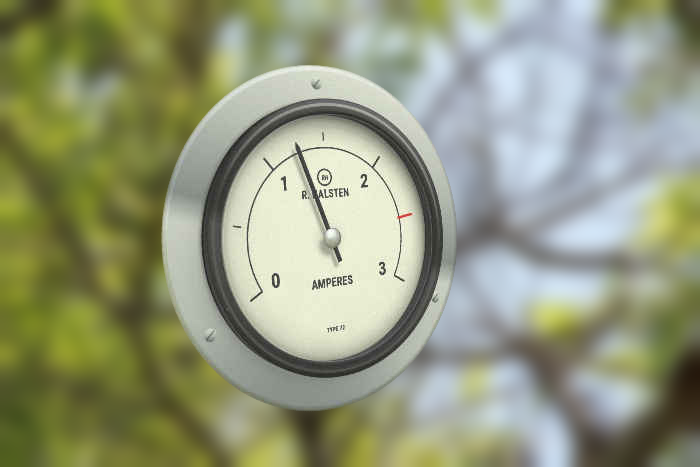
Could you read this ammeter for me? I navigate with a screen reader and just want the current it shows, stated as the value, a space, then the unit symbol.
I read 1.25 A
